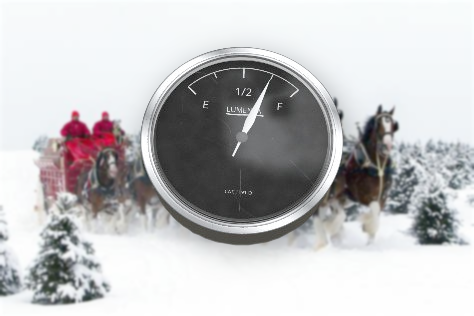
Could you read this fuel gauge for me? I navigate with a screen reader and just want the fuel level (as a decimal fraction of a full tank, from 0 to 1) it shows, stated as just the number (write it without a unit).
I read 0.75
